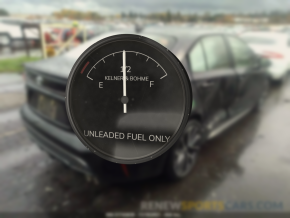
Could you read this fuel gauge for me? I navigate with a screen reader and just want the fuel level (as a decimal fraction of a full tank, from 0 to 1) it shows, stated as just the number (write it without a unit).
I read 0.5
